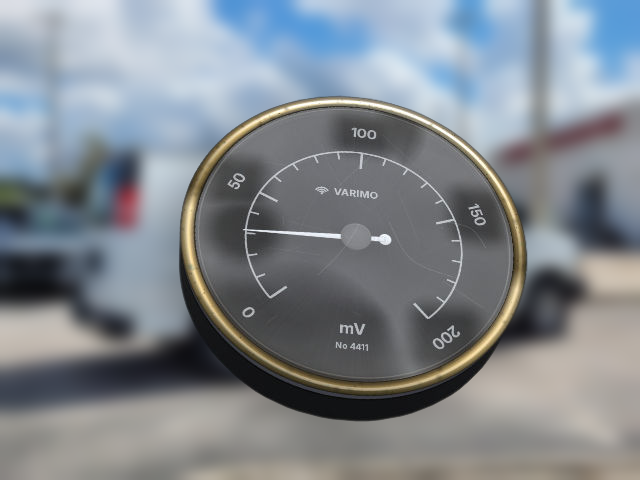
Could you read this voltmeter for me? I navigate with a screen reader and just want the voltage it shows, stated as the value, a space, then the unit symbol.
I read 30 mV
